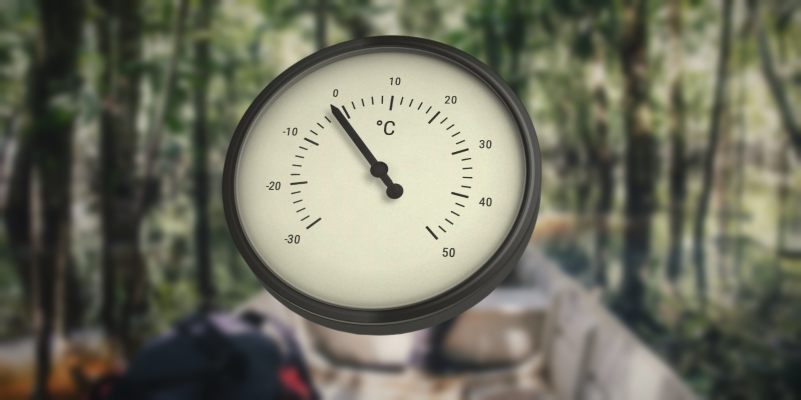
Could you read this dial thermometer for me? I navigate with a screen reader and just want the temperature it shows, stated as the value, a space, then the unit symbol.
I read -2 °C
